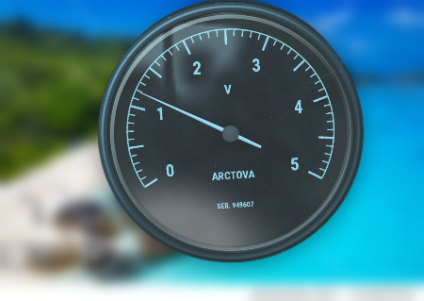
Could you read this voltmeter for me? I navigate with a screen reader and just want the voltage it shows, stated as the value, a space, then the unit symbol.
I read 1.2 V
